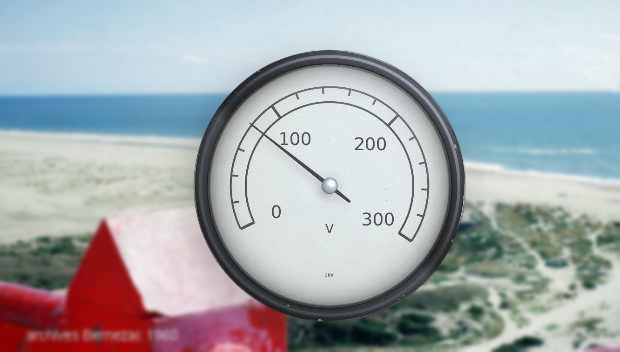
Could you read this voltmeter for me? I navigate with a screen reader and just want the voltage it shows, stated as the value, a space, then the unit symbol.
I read 80 V
